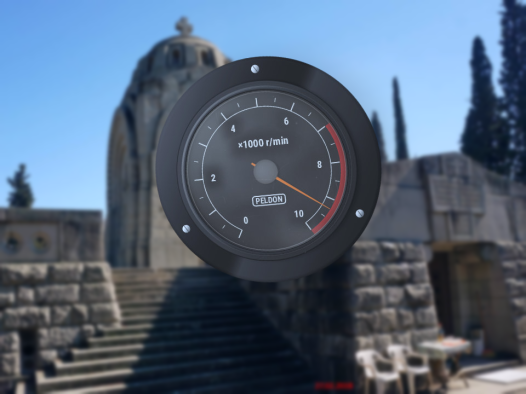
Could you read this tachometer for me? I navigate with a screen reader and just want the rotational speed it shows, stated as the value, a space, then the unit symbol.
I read 9250 rpm
